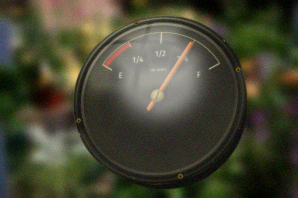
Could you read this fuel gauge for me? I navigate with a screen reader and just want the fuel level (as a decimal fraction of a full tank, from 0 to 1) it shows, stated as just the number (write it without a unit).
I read 0.75
